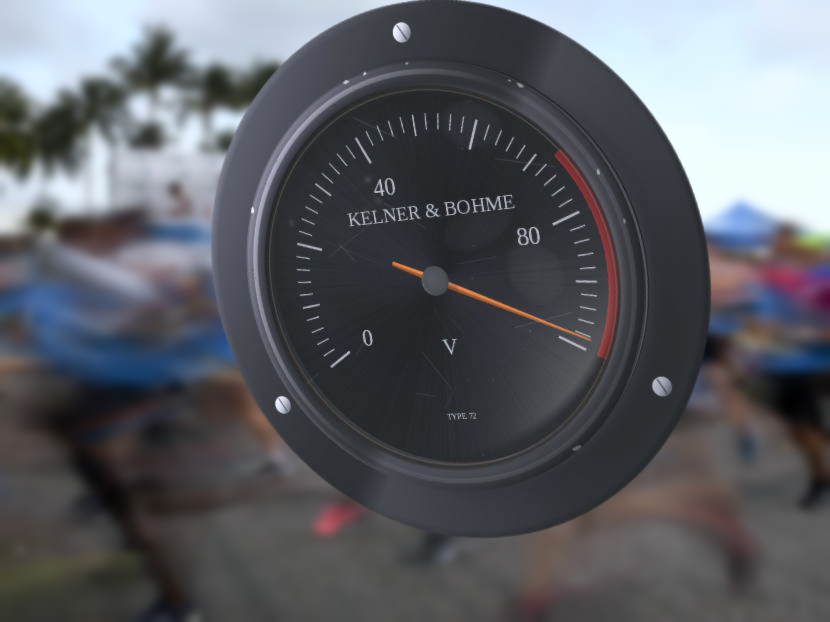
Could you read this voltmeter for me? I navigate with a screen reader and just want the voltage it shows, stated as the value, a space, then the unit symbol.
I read 98 V
